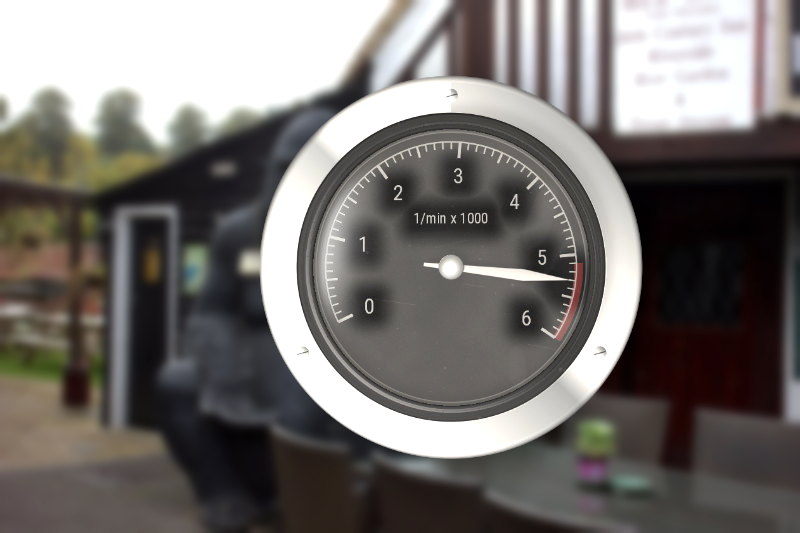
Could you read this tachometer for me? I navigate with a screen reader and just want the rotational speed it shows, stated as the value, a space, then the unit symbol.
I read 5300 rpm
